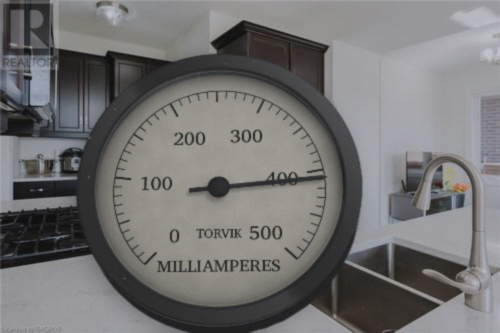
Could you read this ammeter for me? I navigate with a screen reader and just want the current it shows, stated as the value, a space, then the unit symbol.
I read 410 mA
